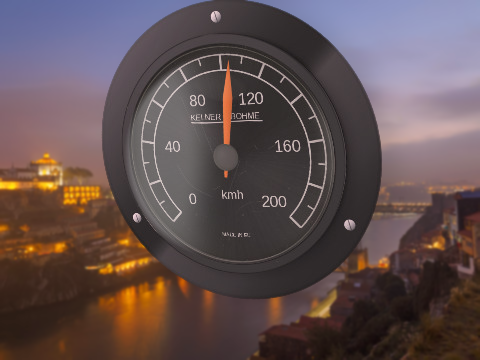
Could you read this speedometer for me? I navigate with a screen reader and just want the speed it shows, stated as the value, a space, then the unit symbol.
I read 105 km/h
